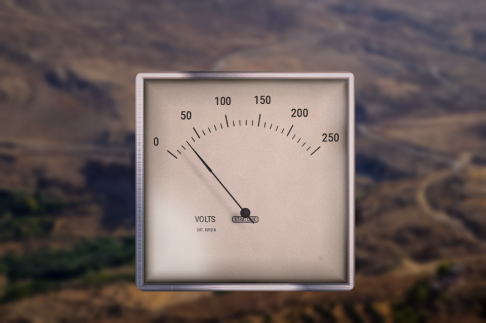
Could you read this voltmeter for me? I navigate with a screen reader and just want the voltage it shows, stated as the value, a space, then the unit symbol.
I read 30 V
